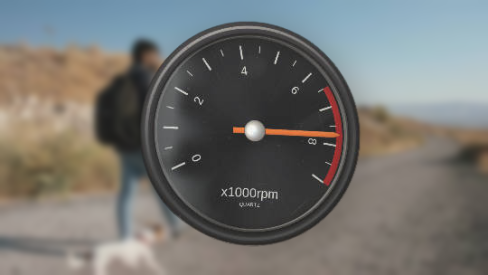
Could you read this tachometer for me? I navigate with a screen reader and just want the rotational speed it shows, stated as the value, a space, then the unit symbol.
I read 7750 rpm
